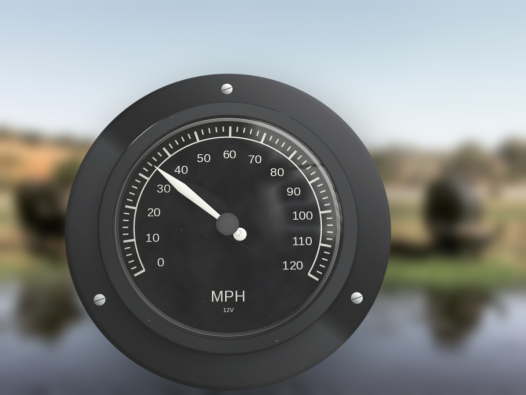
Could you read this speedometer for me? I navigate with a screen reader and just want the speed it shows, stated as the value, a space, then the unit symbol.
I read 34 mph
